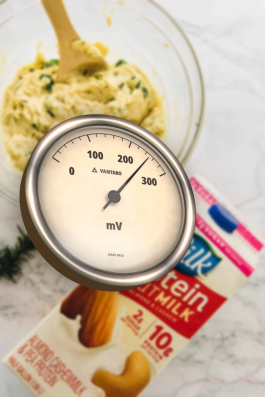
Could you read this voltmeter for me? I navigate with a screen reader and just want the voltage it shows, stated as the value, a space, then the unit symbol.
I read 250 mV
